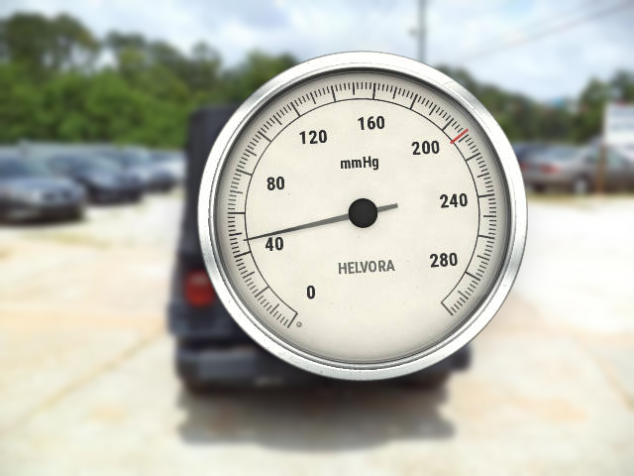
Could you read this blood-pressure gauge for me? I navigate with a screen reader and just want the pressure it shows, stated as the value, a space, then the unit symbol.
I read 46 mmHg
